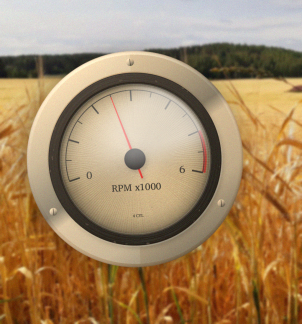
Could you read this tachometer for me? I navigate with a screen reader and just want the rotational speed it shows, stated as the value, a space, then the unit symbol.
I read 2500 rpm
